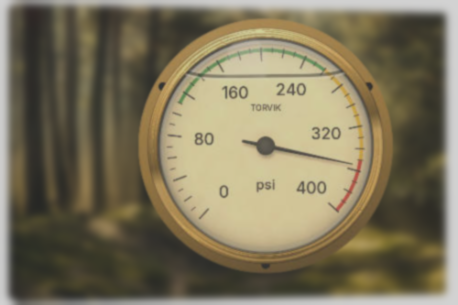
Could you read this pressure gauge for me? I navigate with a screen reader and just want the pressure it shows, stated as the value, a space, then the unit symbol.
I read 355 psi
